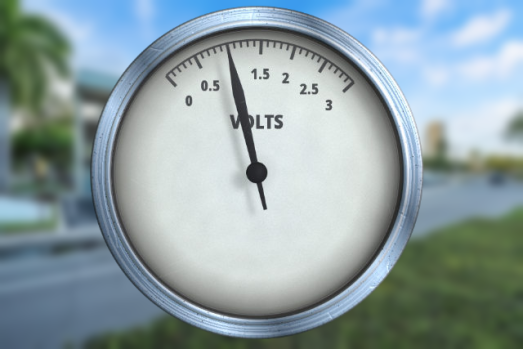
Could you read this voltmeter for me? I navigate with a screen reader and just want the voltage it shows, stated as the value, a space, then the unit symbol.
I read 1 V
